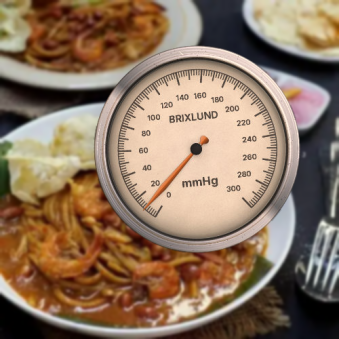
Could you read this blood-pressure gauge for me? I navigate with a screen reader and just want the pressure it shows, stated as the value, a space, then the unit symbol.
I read 10 mmHg
